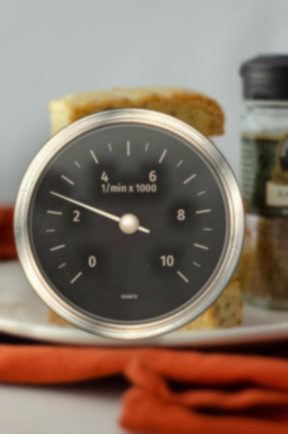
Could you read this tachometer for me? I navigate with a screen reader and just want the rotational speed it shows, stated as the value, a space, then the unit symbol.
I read 2500 rpm
